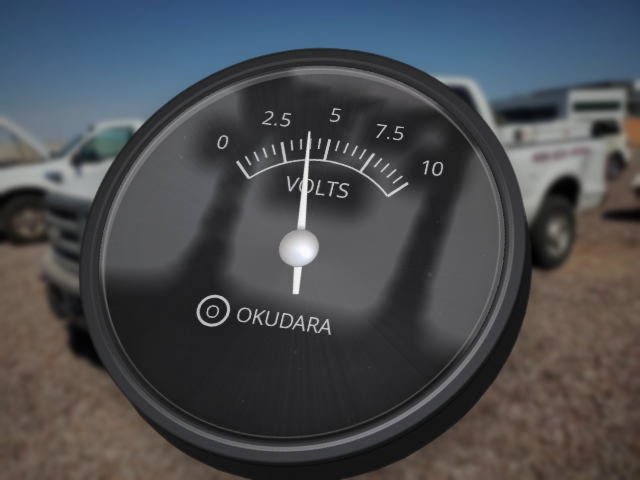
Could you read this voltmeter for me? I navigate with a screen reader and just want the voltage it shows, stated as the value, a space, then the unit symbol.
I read 4 V
